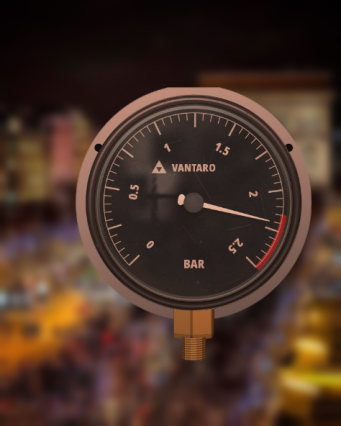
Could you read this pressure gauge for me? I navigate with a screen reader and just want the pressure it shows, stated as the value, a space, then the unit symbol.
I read 2.2 bar
